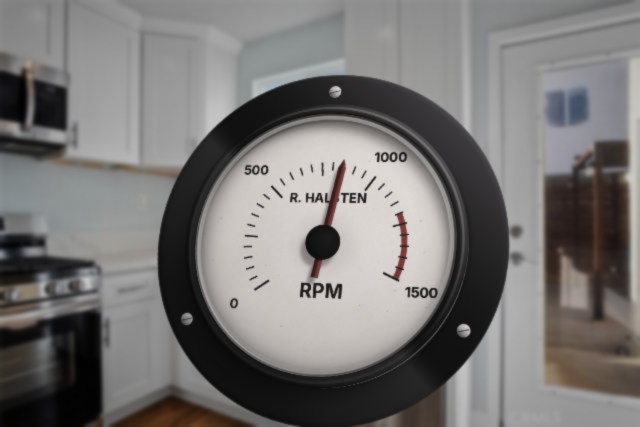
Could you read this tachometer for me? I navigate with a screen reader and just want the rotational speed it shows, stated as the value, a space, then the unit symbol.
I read 850 rpm
